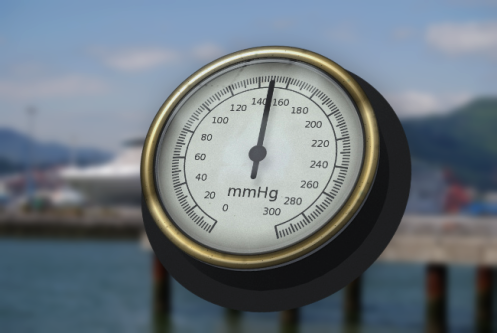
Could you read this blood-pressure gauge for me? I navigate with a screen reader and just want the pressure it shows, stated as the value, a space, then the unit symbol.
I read 150 mmHg
